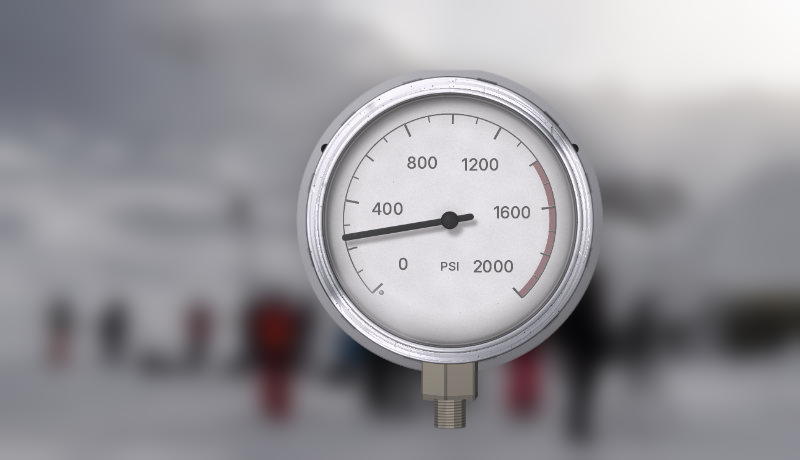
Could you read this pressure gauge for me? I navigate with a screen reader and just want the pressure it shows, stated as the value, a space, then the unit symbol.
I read 250 psi
